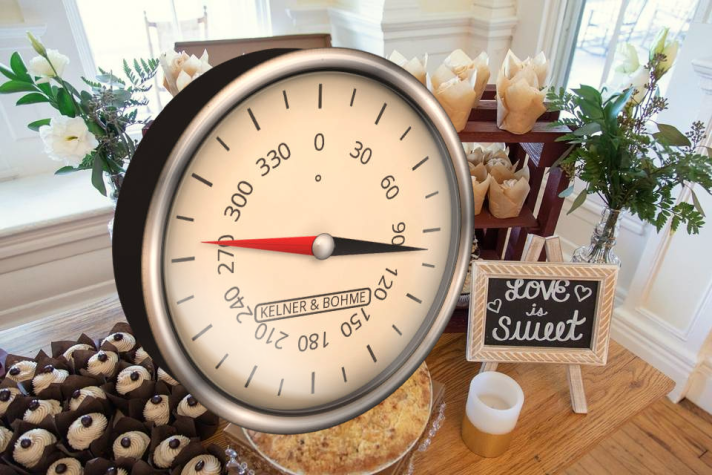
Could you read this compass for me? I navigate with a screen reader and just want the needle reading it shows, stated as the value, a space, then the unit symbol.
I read 277.5 °
